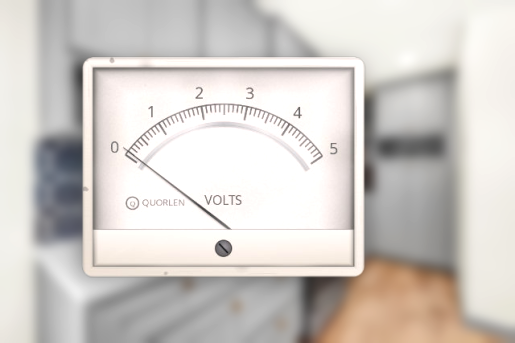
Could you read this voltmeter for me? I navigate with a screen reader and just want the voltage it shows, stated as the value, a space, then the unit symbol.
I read 0.1 V
